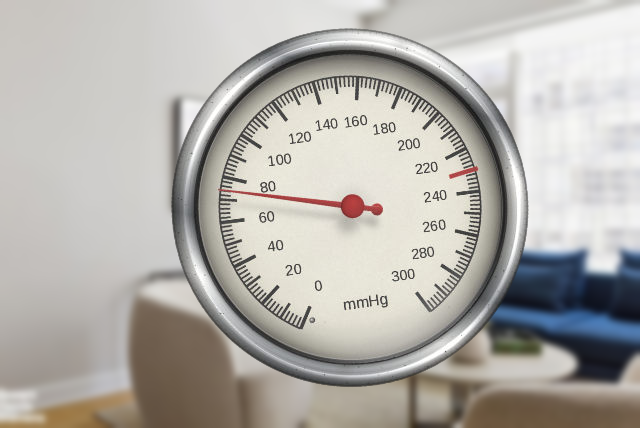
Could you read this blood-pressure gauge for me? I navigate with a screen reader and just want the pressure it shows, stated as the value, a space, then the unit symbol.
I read 74 mmHg
